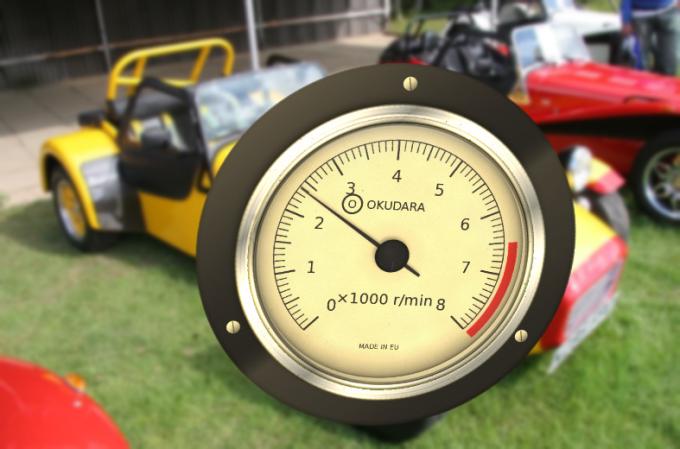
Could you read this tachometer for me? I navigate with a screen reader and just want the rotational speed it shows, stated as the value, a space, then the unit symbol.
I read 2400 rpm
